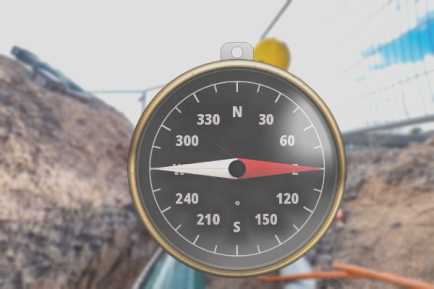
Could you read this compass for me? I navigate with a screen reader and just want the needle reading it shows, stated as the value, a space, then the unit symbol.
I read 90 °
